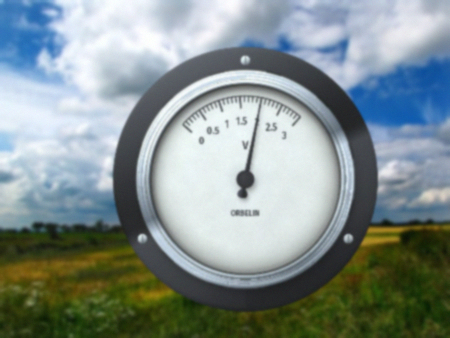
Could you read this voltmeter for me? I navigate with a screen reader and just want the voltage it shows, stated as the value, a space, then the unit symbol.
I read 2 V
